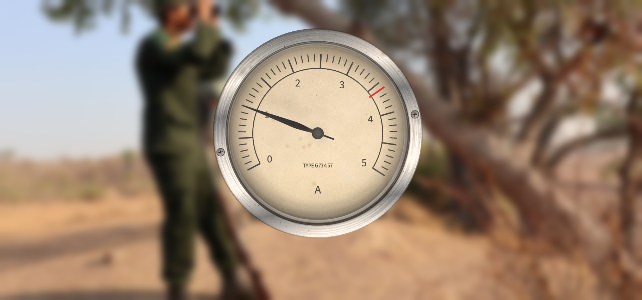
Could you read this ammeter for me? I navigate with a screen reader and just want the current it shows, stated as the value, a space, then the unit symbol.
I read 1 A
